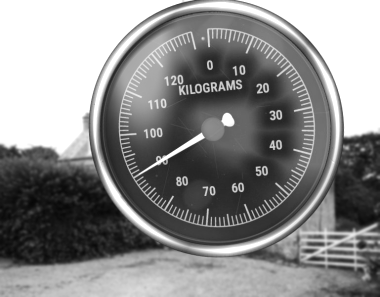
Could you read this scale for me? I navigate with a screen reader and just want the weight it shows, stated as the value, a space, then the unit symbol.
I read 90 kg
